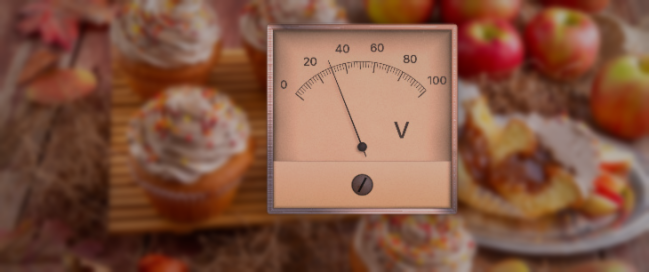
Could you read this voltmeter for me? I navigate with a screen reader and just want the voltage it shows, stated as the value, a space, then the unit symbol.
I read 30 V
